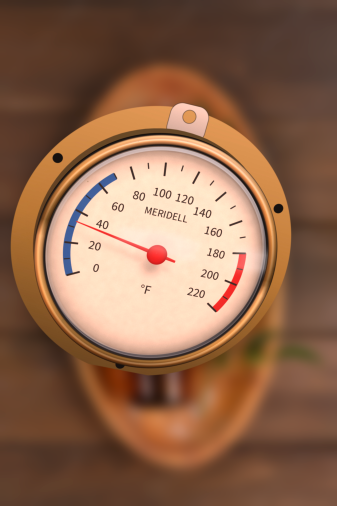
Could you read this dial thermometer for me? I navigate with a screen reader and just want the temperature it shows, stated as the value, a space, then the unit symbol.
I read 35 °F
